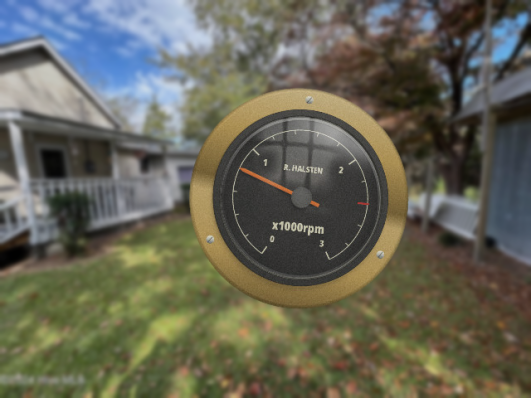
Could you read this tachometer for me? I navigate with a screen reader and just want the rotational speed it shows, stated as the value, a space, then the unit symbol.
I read 800 rpm
